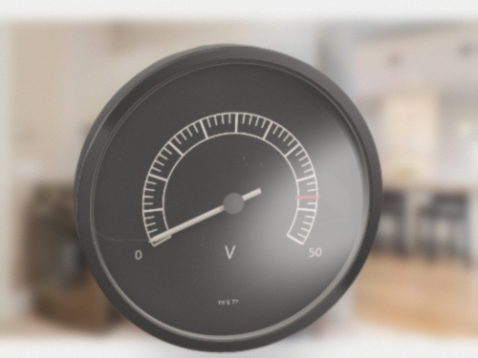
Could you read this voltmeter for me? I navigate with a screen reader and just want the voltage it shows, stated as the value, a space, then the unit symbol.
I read 1 V
